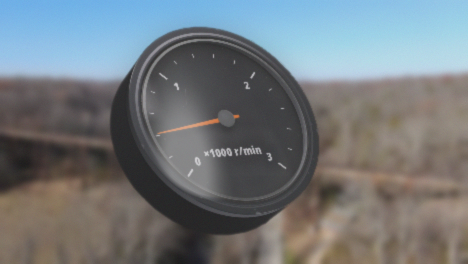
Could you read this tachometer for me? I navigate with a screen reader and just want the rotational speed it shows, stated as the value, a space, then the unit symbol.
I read 400 rpm
